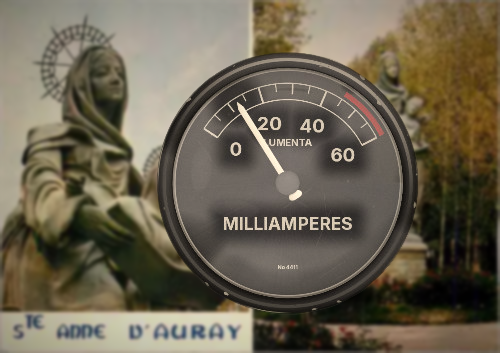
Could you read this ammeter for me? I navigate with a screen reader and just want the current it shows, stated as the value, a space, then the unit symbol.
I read 12.5 mA
